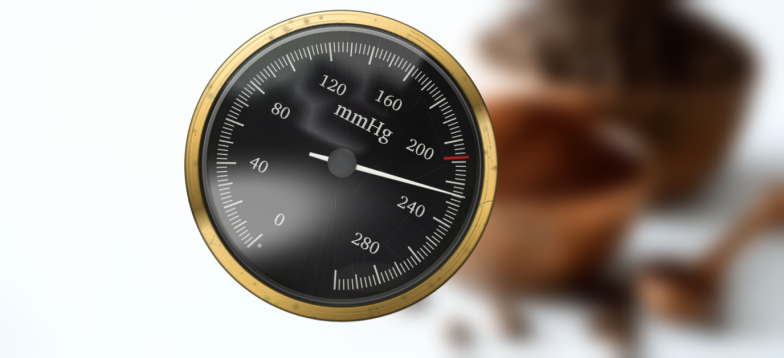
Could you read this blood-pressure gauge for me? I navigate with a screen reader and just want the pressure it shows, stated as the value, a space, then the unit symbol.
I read 226 mmHg
